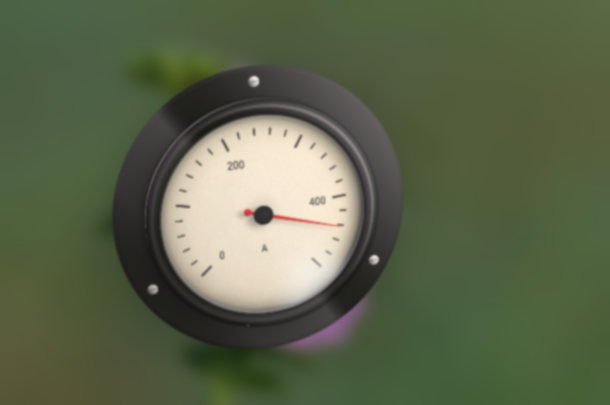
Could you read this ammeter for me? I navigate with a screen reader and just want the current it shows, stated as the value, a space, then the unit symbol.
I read 440 A
